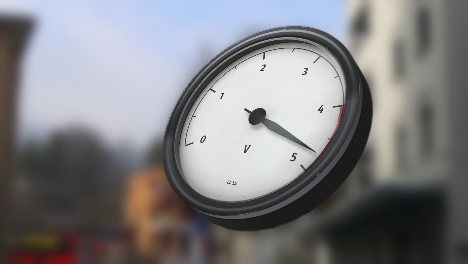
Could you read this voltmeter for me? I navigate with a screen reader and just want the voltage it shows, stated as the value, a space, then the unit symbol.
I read 4.75 V
